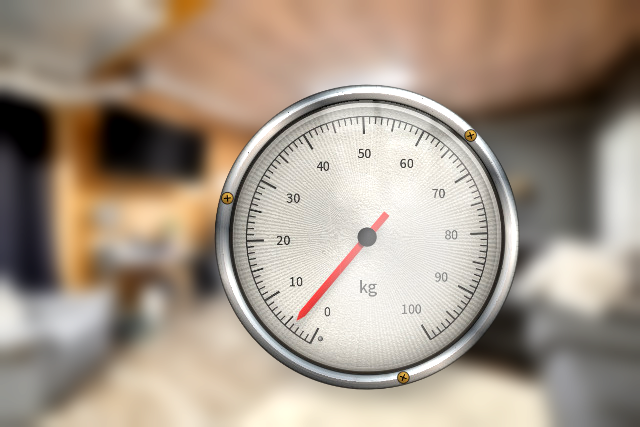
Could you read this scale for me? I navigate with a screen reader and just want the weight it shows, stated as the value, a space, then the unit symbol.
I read 4 kg
